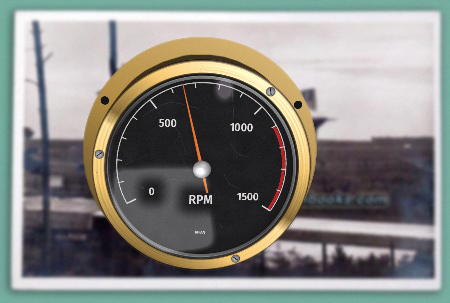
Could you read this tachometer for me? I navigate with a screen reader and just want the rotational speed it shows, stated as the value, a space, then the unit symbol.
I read 650 rpm
